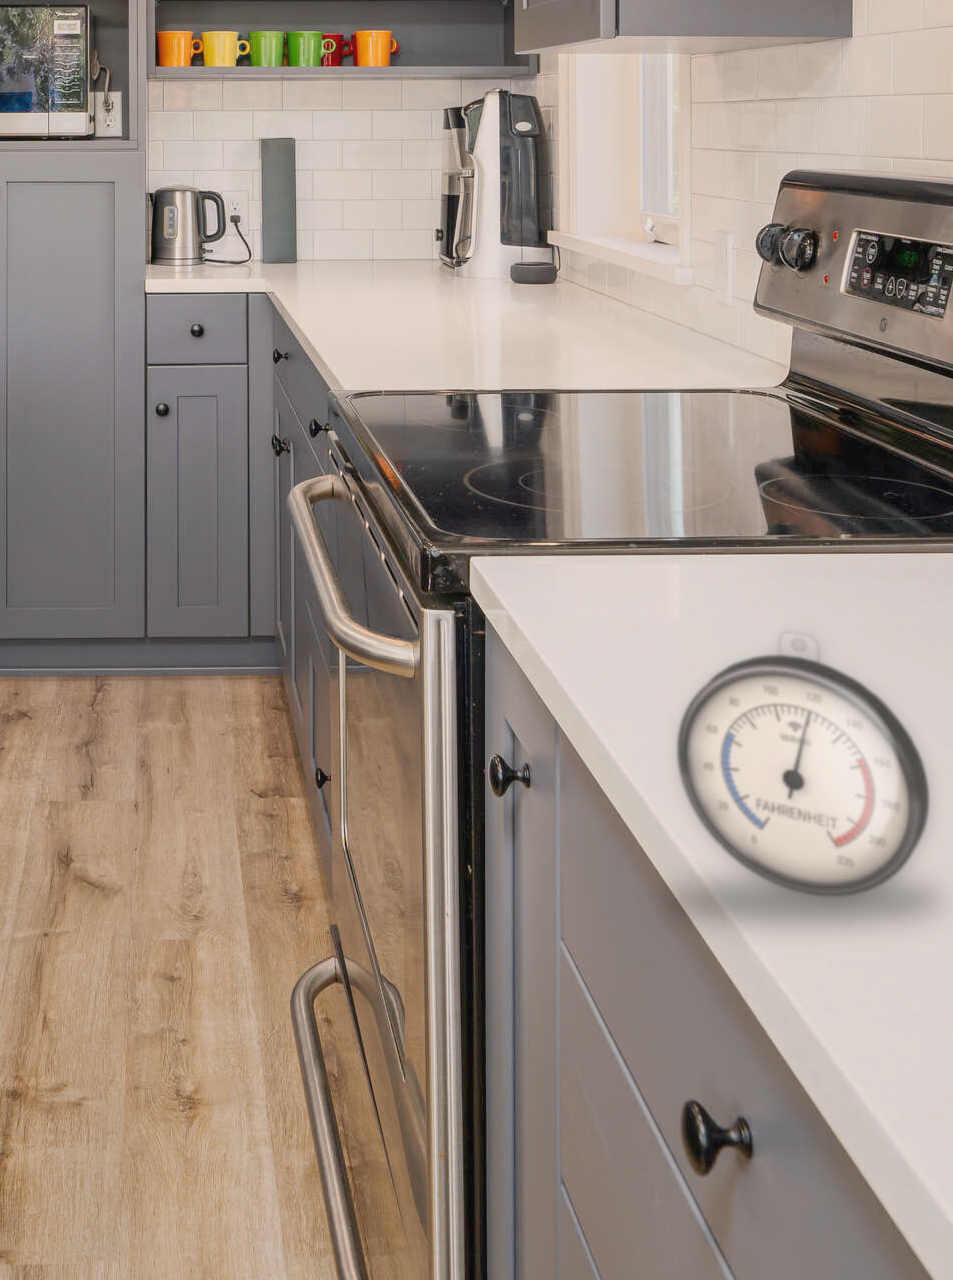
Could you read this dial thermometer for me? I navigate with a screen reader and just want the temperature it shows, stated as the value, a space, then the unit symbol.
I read 120 °F
